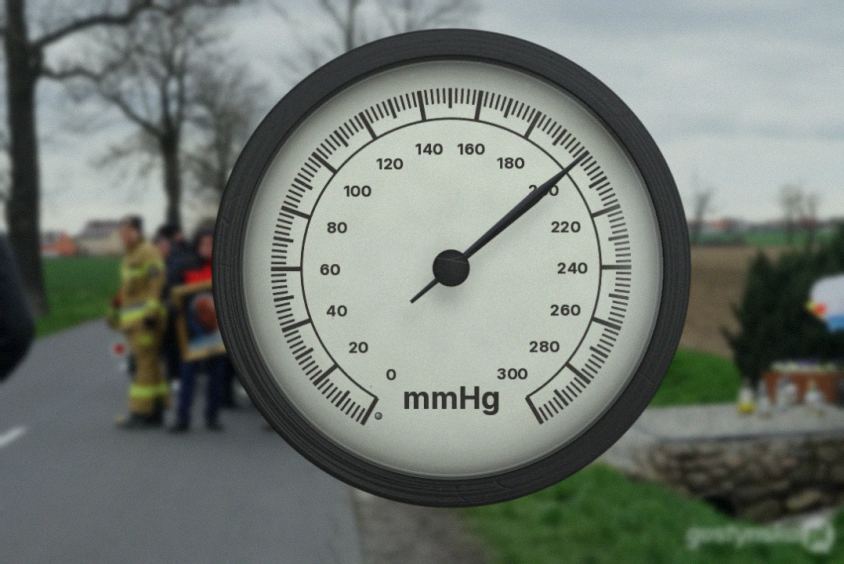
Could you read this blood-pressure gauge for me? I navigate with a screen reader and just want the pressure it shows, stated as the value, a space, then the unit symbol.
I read 200 mmHg
